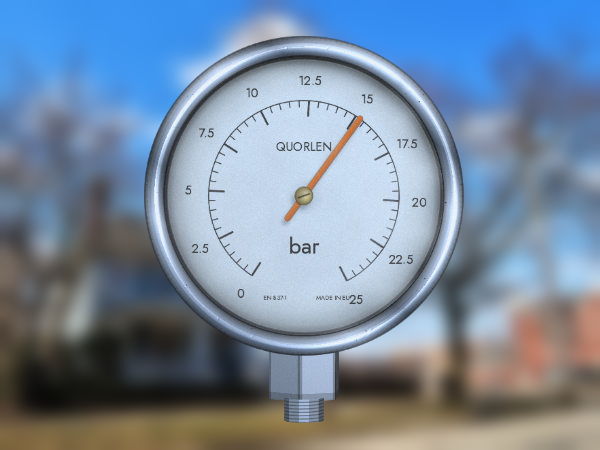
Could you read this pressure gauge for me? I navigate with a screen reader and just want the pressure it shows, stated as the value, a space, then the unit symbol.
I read 15.25 bar
